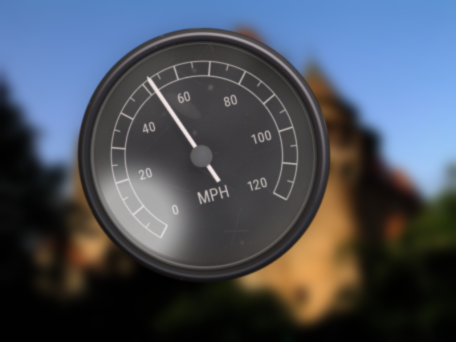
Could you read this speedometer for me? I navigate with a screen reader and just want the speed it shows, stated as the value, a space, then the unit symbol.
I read 52.5 mph
